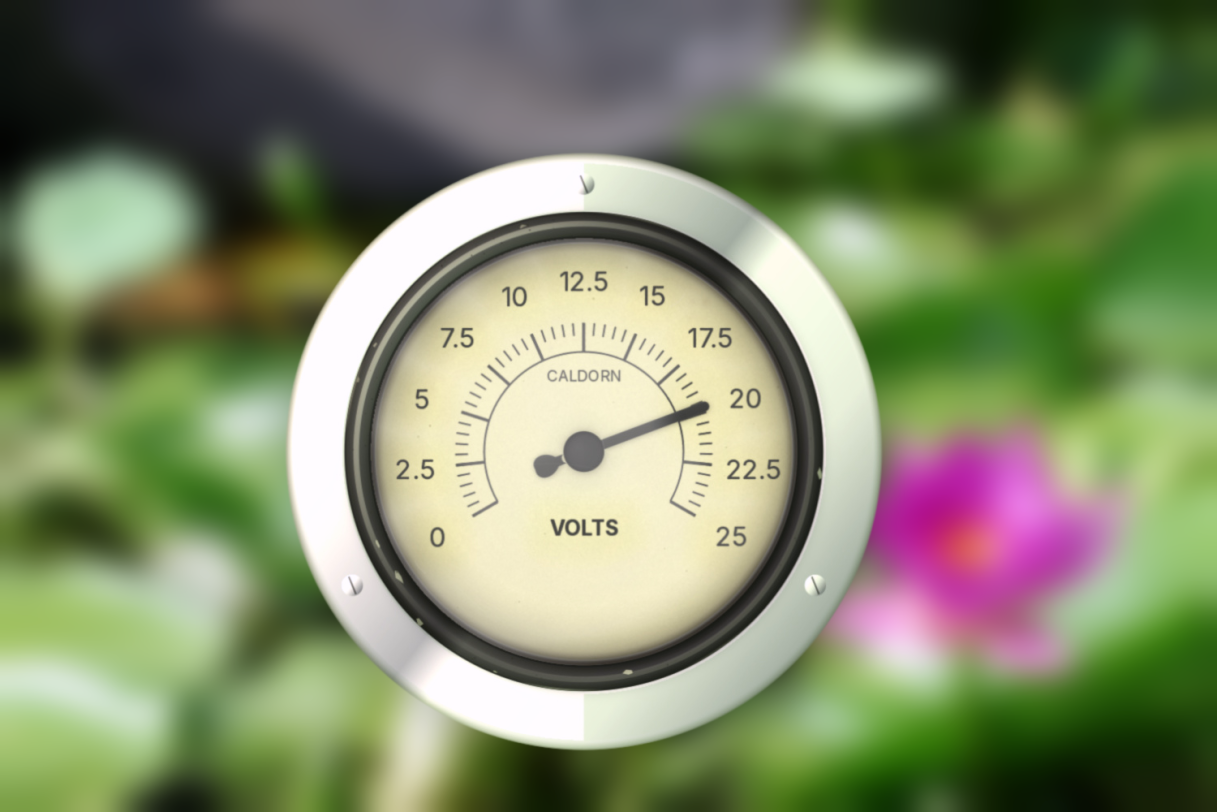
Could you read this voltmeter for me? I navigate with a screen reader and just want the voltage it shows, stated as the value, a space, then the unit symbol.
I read 19.75 V
